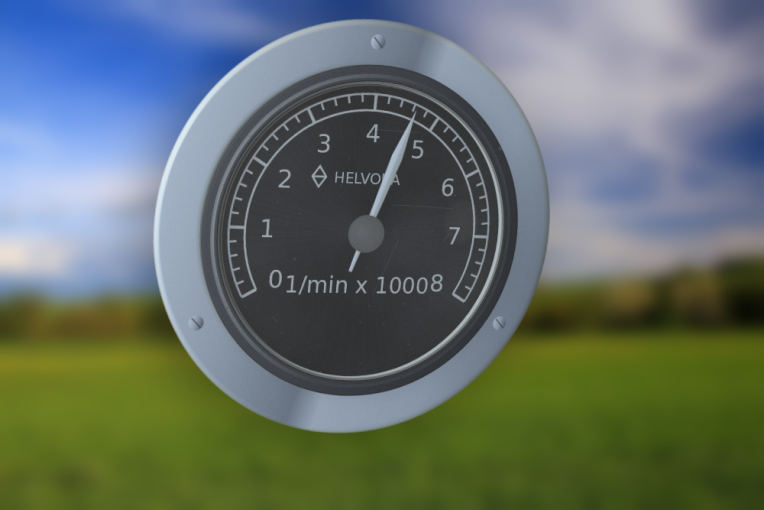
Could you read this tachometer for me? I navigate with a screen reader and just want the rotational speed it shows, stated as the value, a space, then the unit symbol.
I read 4600 rpm
